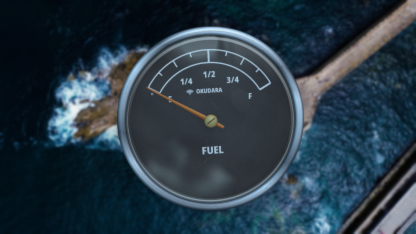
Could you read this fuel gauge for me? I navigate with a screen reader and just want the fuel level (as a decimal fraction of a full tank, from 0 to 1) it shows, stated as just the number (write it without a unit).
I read 0
